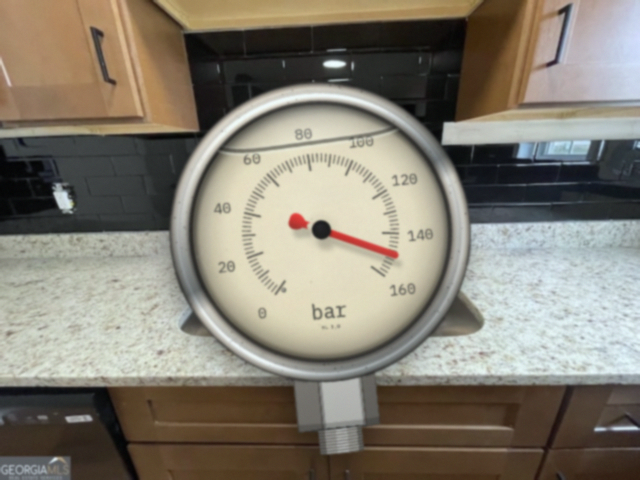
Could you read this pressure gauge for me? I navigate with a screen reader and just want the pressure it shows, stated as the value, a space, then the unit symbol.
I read 150 bar
